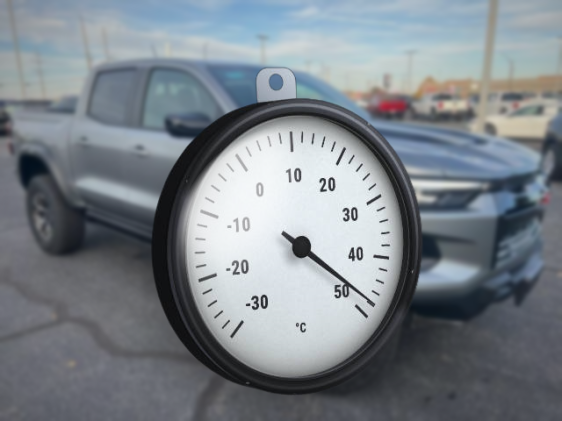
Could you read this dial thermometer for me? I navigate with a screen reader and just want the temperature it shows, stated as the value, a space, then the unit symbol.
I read 48 °C
